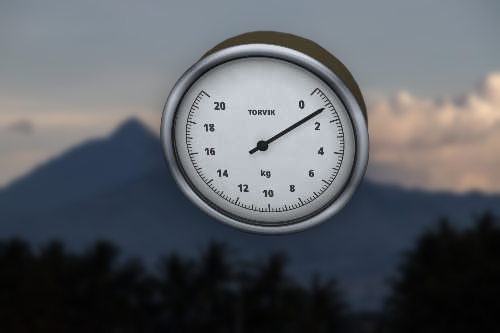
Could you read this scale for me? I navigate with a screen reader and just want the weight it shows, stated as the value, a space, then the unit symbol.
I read 1 kg
